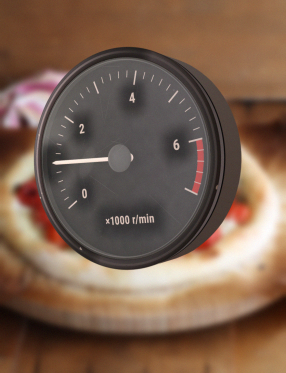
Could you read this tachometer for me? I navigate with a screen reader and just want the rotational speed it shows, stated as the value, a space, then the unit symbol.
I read 1000 rpm
